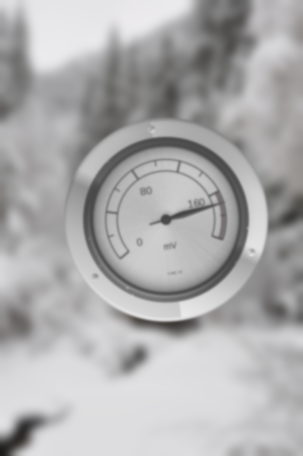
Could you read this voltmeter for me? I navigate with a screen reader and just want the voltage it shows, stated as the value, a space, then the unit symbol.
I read 170 mV
